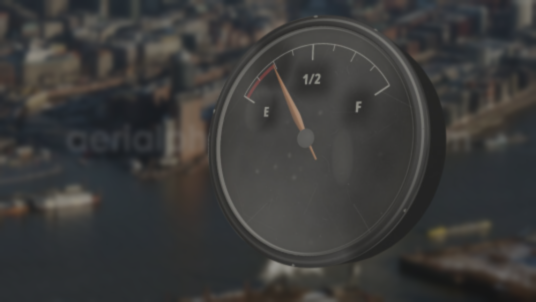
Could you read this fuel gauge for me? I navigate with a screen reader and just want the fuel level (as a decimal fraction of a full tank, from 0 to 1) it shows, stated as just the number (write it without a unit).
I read 0.25
